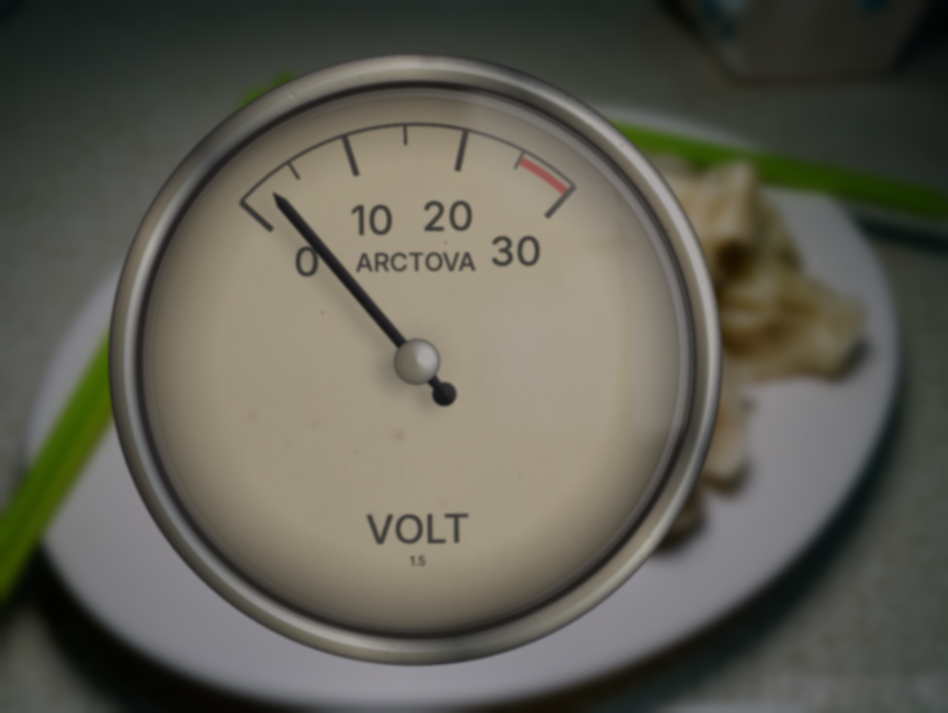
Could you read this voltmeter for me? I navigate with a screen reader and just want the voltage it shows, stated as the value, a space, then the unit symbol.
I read 2.5 V
